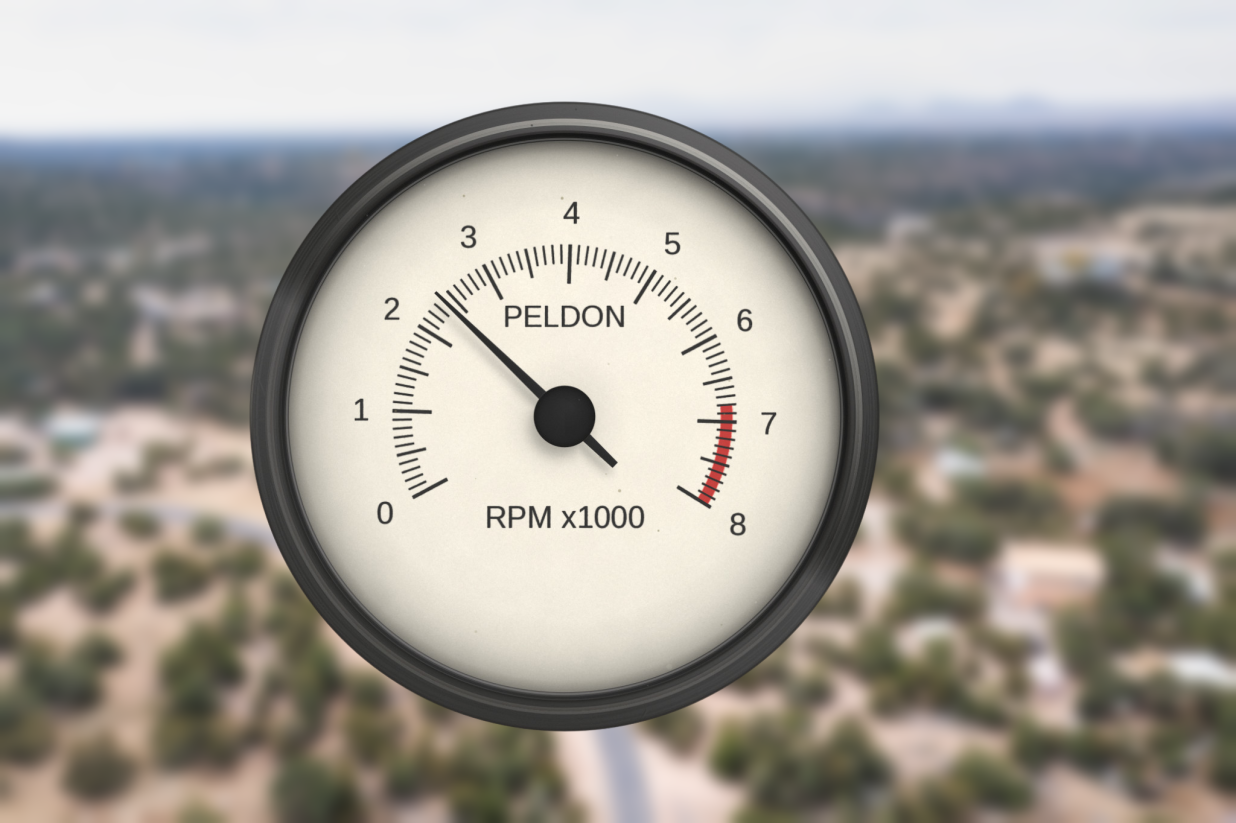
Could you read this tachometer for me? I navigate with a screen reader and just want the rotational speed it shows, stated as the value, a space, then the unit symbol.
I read 2400 rpm
